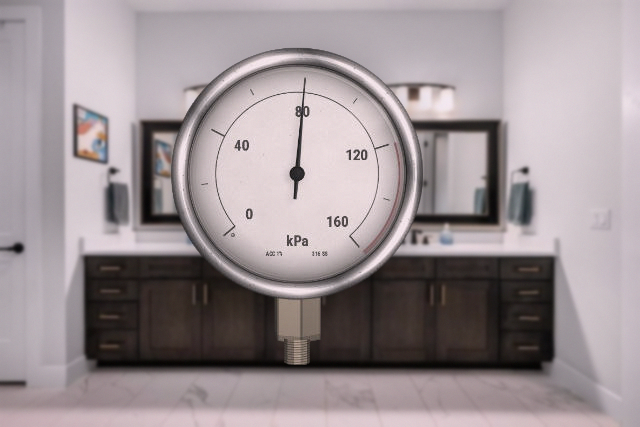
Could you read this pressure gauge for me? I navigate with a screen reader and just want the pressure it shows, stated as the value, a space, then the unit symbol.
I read 80 kPa
